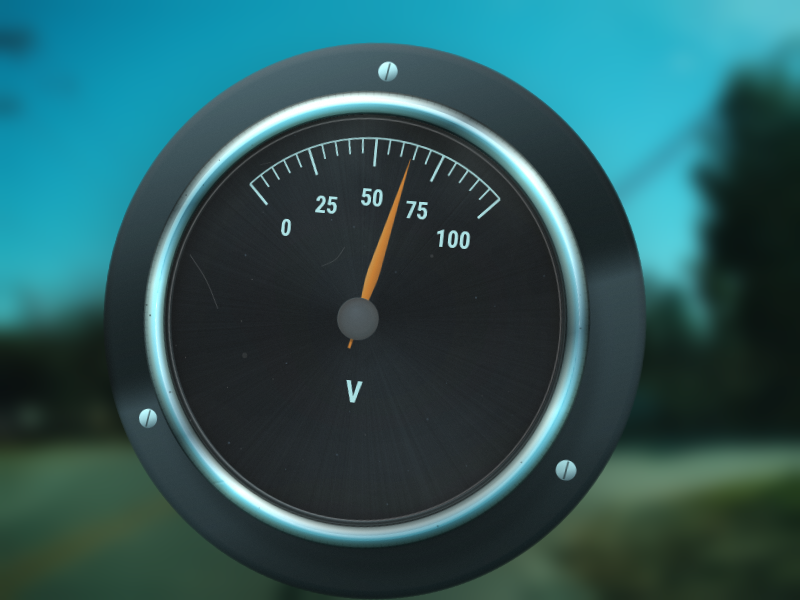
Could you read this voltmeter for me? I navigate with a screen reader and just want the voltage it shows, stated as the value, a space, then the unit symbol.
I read 65 V
